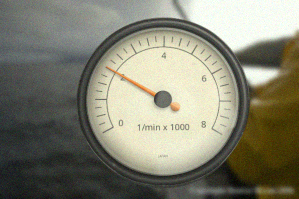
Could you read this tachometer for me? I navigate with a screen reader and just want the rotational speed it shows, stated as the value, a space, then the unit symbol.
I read 2000 rpm
